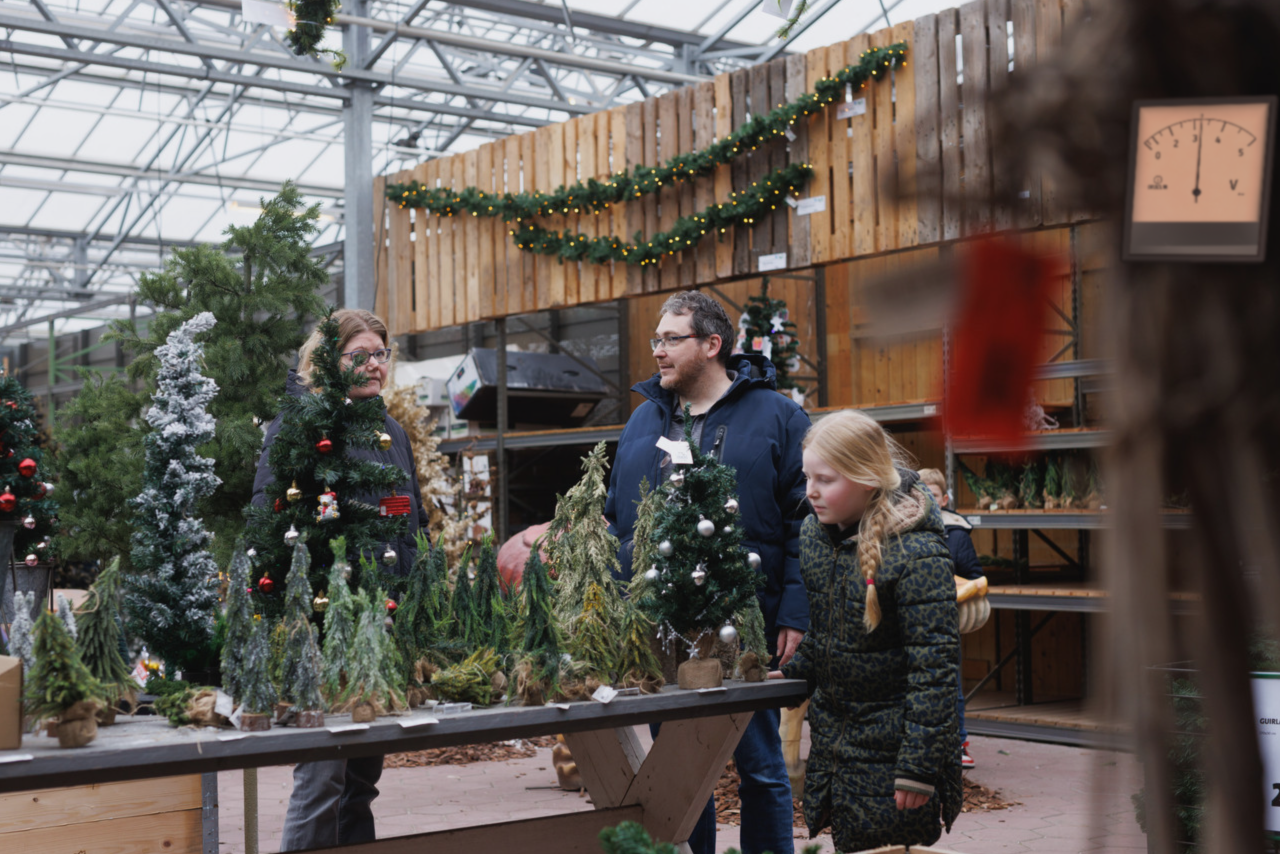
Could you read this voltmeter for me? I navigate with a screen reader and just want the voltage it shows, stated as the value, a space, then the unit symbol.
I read 3.25 V
